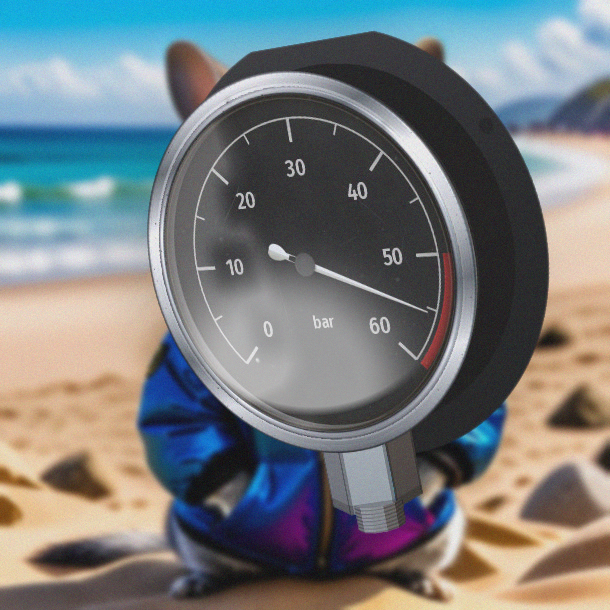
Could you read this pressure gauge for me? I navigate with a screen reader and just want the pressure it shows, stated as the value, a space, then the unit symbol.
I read 55 bar
